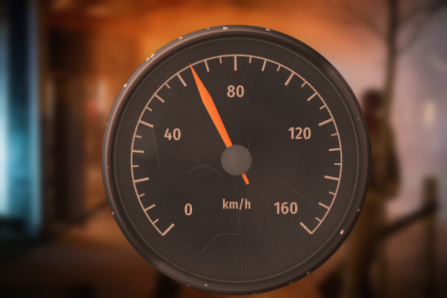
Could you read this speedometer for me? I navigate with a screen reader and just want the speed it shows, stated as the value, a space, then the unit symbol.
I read 65 km/h
